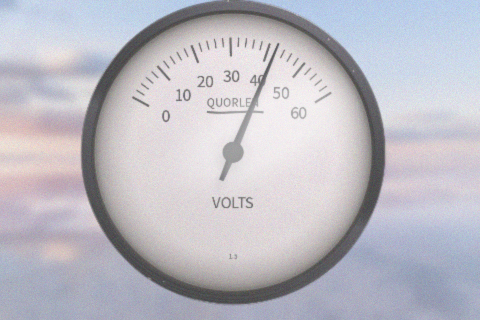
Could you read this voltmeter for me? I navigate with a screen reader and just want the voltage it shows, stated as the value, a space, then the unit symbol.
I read 42 V
